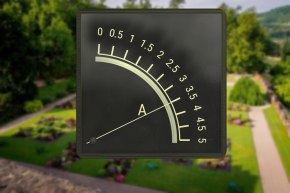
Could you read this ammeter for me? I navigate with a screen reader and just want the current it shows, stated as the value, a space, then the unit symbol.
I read 3.5 A
